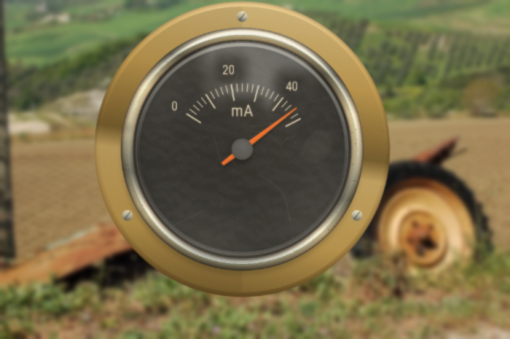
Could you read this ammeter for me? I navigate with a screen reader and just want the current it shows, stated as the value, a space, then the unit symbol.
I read 46 mA
